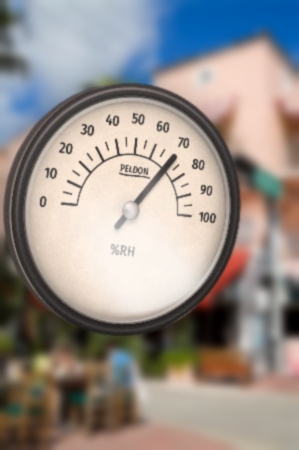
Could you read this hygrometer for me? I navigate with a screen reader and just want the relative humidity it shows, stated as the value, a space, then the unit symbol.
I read 70 %
